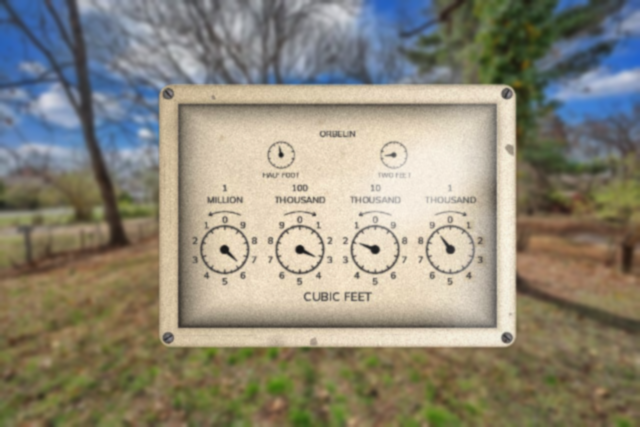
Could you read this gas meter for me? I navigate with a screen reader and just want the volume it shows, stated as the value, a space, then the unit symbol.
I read 631900 ft³
